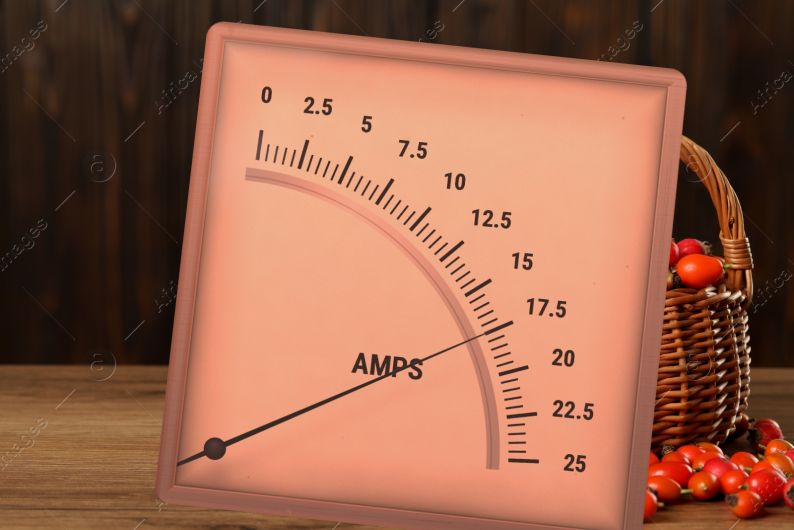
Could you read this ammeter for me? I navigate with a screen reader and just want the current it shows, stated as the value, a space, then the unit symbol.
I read 17.5 A
